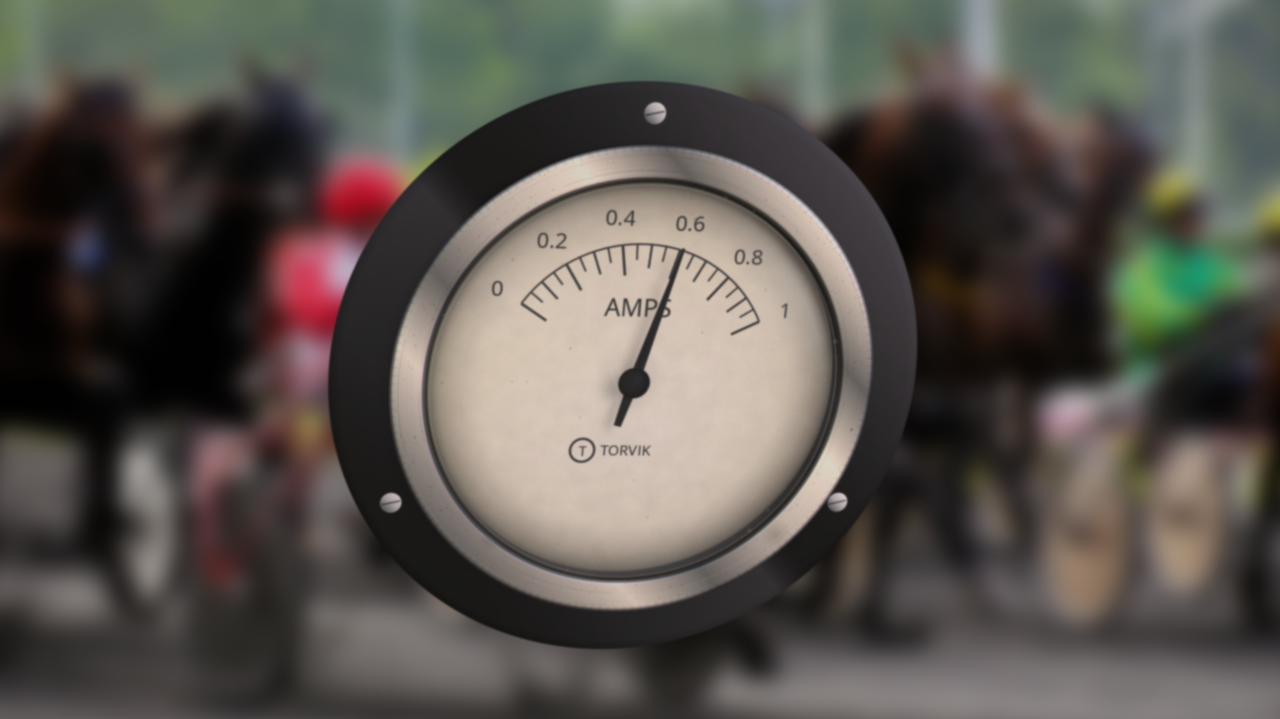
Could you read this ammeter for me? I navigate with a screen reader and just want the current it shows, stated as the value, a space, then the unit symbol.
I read 0.6 A
